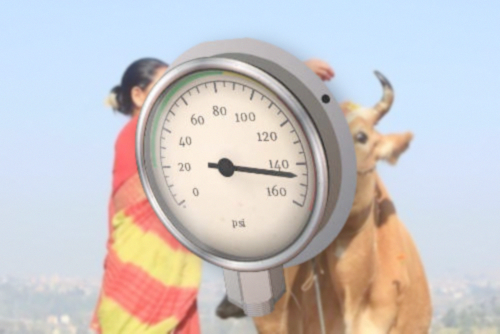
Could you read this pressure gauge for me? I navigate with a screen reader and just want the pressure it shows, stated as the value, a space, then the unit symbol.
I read 145 psi
